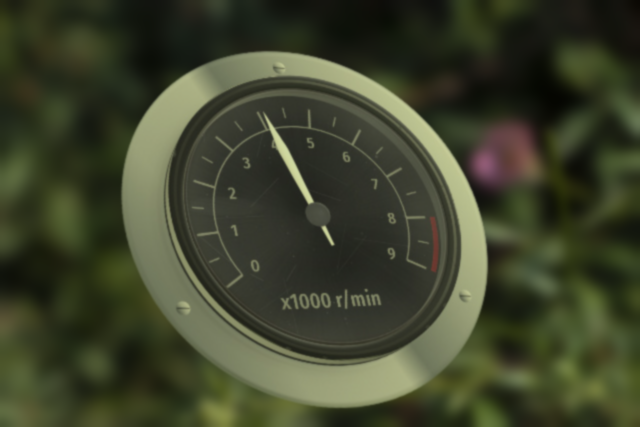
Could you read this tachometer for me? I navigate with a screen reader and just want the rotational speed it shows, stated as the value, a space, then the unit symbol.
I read 4000 rpm
